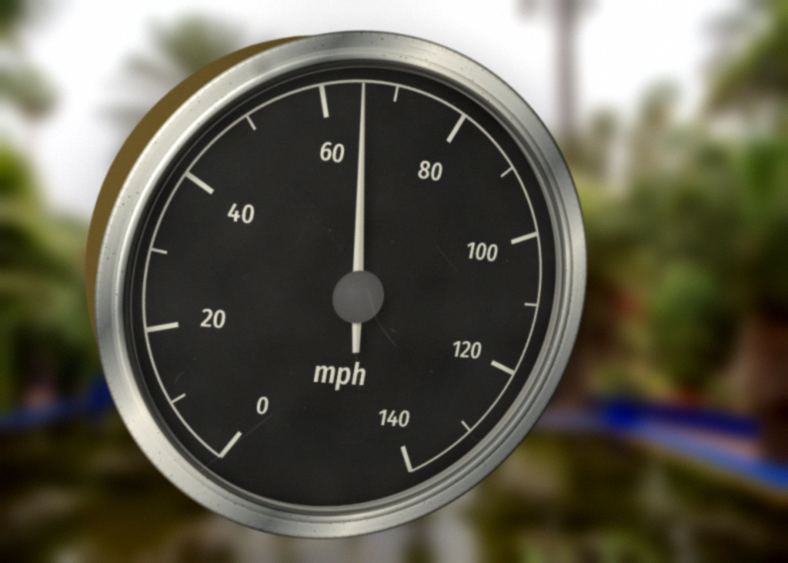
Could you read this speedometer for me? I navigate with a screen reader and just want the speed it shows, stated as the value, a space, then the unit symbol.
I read 65 mph
